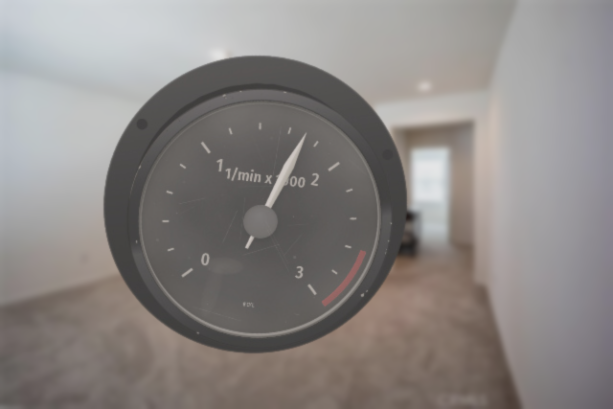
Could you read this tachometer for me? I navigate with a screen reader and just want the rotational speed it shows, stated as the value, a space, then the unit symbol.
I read 1700 rpm
